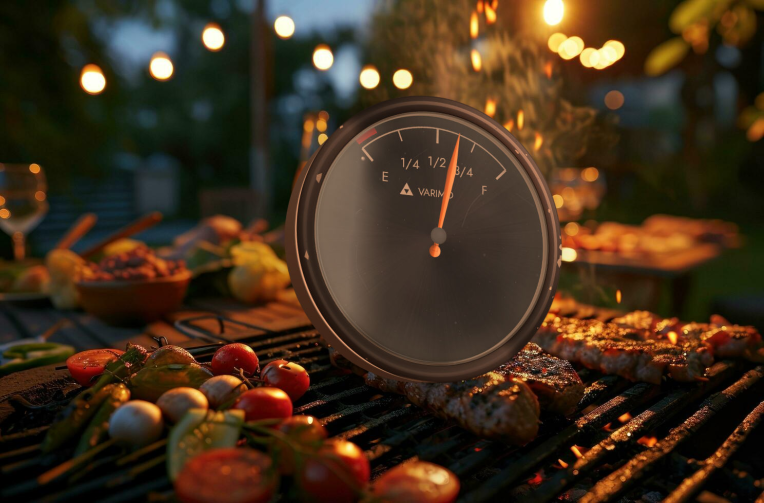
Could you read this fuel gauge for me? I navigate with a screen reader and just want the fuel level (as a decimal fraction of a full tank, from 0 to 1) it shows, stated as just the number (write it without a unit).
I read 0.625
